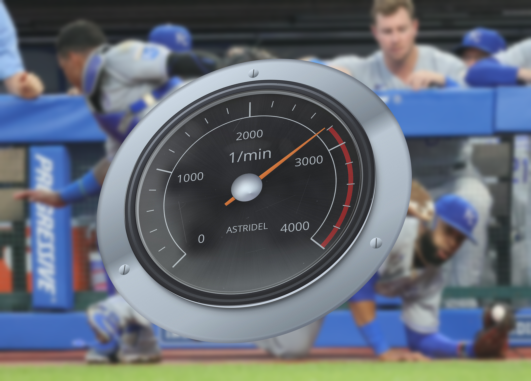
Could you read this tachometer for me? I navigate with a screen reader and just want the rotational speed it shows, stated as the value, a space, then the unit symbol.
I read 2800 rpm
